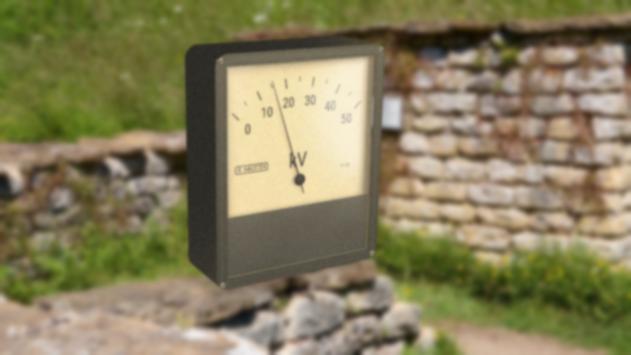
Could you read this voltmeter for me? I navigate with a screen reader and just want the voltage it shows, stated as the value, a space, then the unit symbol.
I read 15 kV
